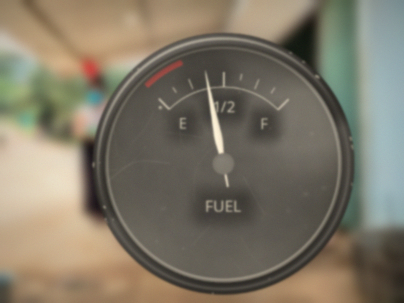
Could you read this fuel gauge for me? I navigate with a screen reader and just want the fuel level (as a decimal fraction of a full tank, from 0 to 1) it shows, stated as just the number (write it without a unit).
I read 0.375
